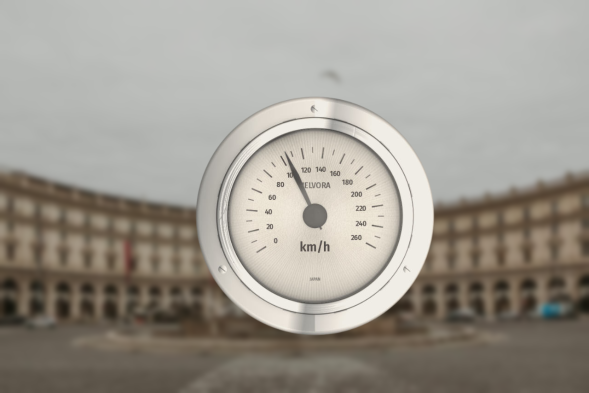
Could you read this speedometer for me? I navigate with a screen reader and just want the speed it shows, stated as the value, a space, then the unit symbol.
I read 105 km/h
